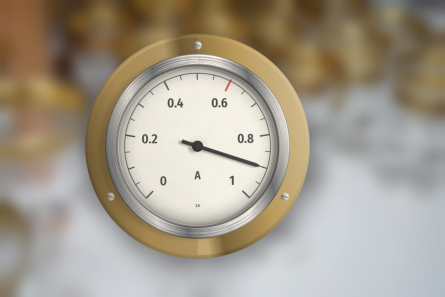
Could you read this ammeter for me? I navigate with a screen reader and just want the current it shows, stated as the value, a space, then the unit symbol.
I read 0.9 A
